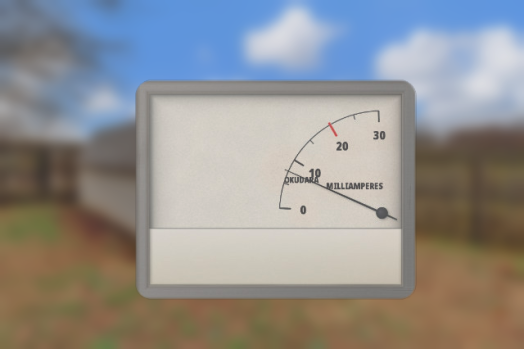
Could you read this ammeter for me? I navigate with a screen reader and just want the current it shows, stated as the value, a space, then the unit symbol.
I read 7.5 mA
